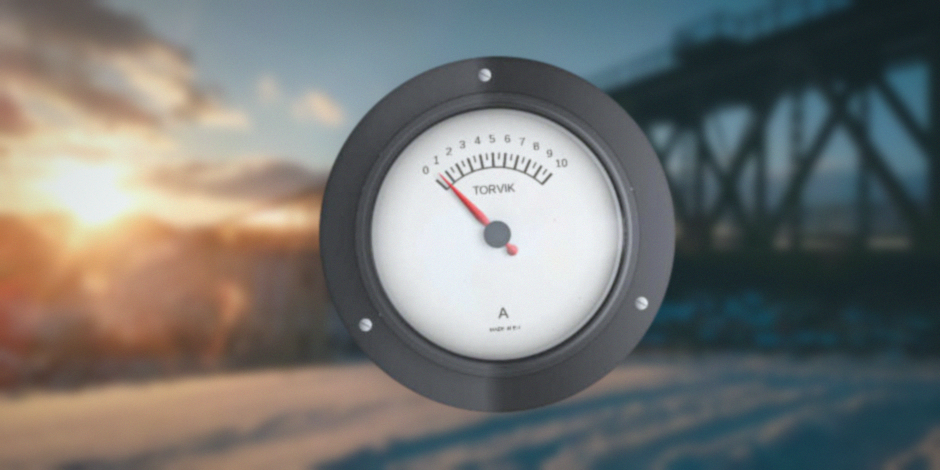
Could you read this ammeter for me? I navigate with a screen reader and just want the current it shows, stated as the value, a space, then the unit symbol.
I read 0.5 A
